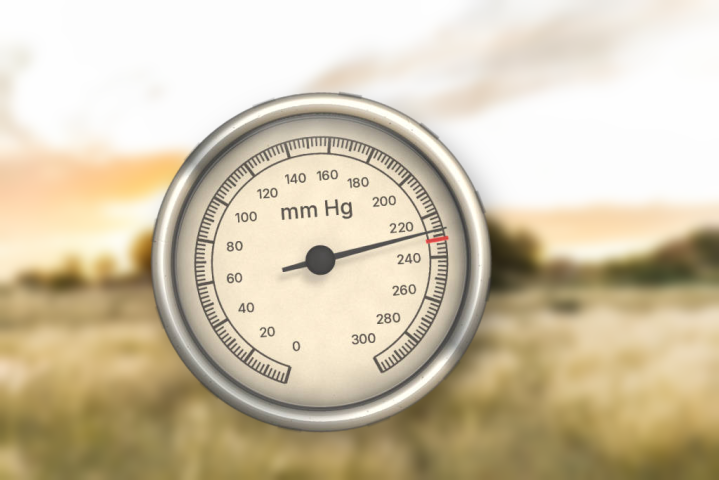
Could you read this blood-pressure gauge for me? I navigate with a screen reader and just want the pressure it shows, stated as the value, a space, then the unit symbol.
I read 228 mmHg
